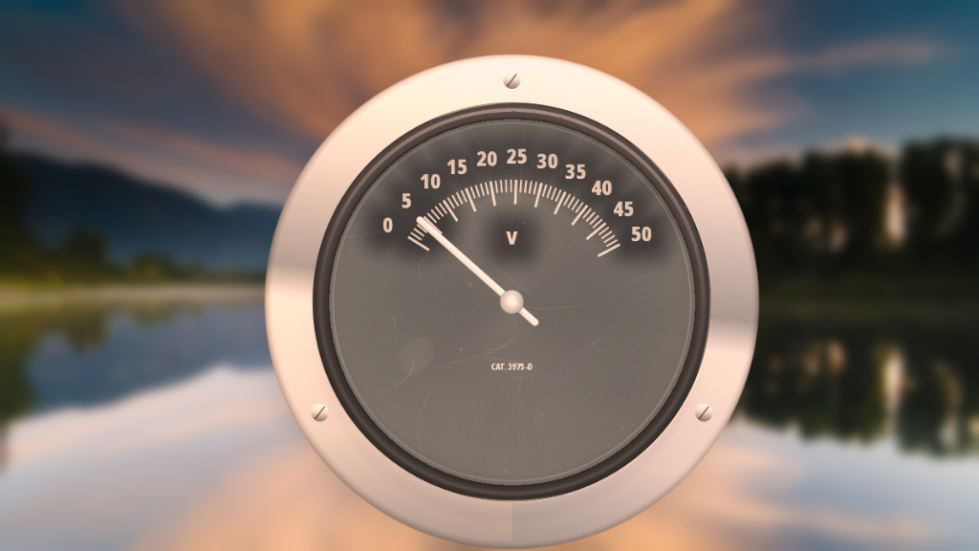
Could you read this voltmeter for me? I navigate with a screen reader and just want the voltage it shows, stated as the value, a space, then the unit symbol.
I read 4 V
